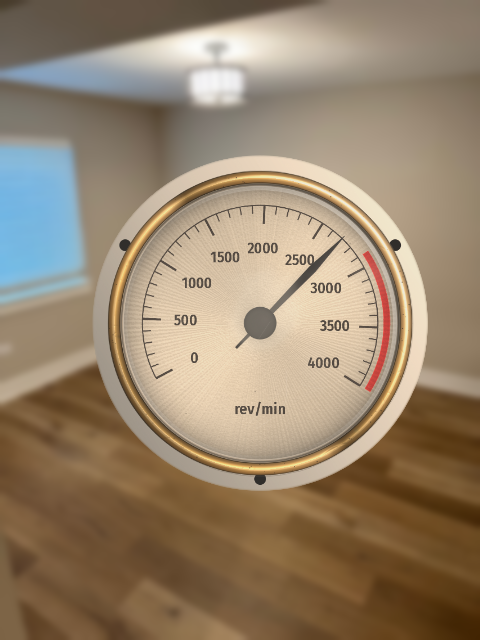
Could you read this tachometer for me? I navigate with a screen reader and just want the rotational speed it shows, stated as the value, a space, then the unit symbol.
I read 2700 rpm
